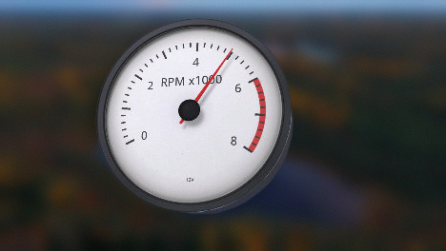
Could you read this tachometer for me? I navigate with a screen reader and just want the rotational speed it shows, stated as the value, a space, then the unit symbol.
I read 5000 rpm
